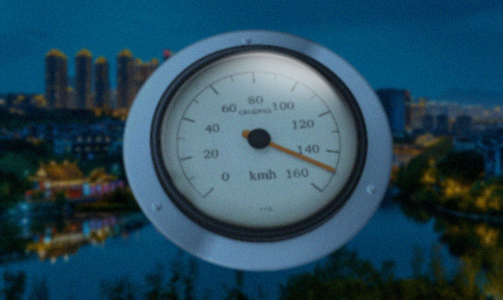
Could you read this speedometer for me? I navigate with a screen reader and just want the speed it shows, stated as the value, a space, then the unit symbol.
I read 150 km/h
